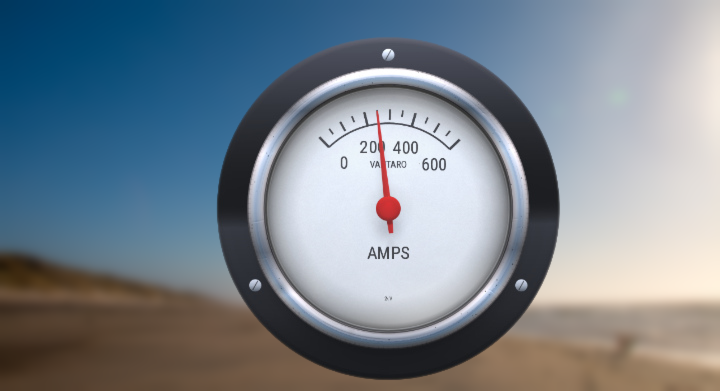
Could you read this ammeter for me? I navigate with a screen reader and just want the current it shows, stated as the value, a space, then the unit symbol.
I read 250 A
